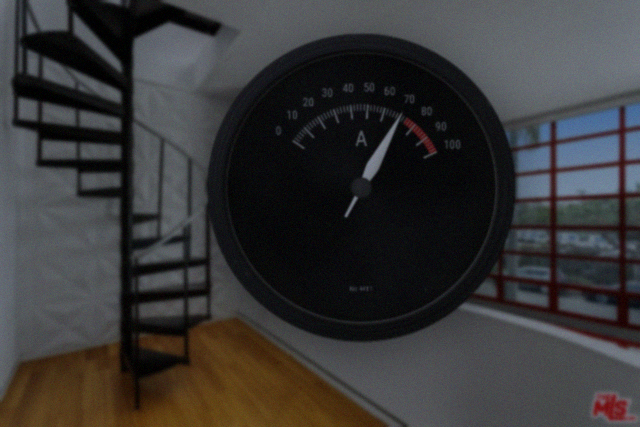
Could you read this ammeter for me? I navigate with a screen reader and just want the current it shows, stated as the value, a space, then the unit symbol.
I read 70 A
